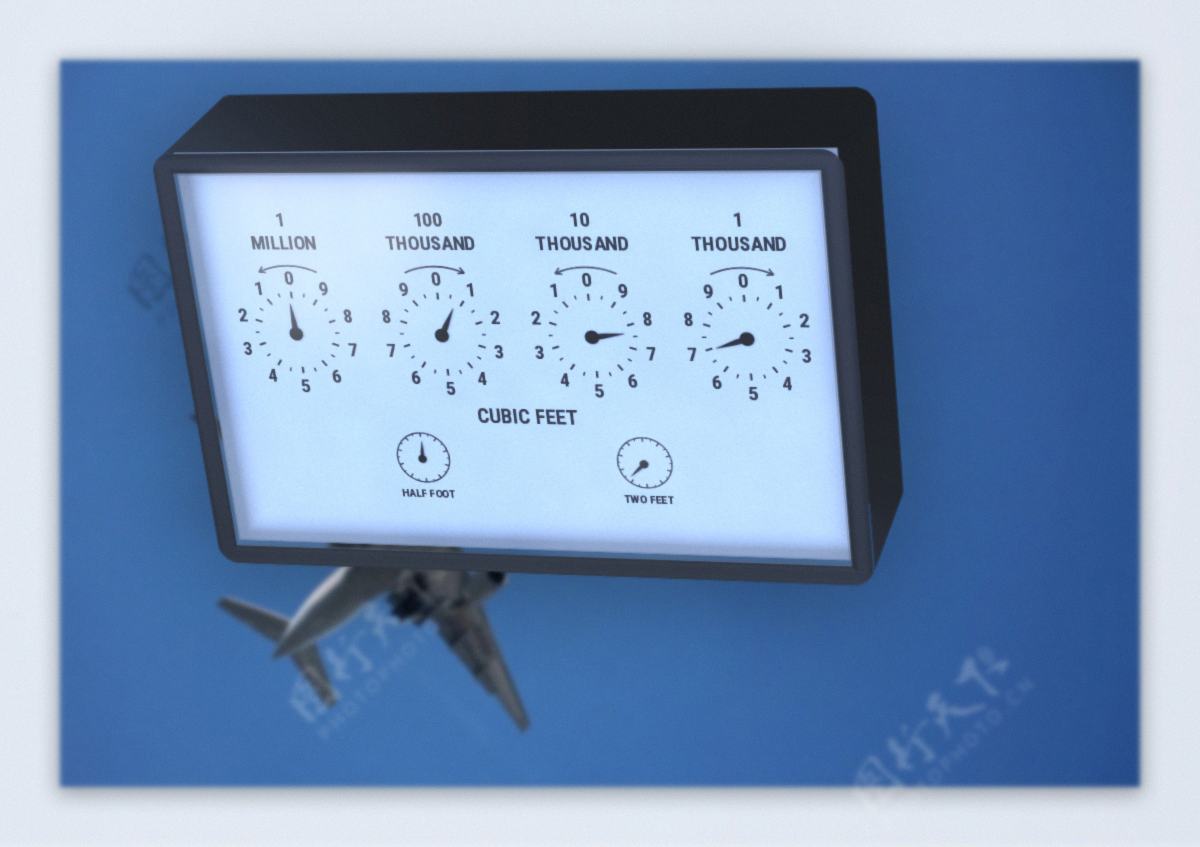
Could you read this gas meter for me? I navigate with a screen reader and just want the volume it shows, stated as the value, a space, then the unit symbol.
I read 7700 ft³
